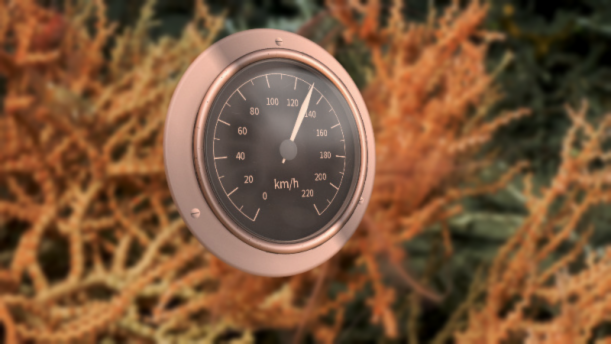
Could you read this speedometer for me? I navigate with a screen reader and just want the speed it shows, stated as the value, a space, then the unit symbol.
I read 130 km/h
